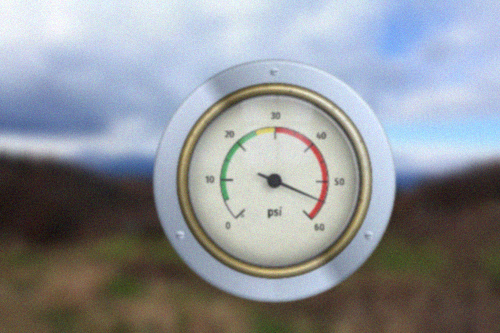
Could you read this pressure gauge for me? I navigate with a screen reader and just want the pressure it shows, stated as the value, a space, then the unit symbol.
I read 55 psi
